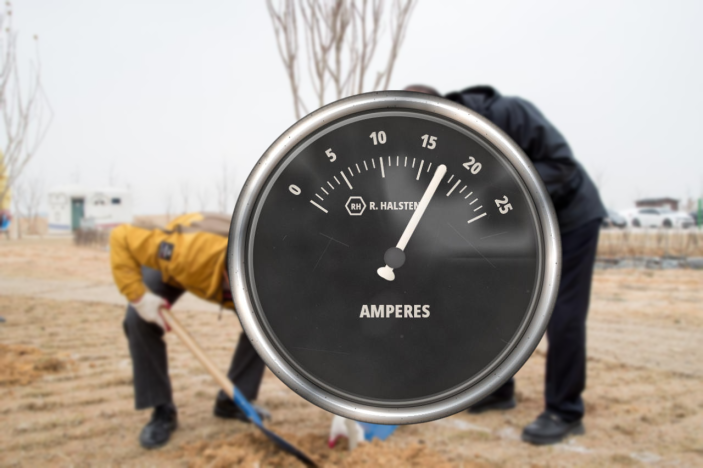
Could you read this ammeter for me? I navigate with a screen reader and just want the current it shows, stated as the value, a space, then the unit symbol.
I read 17.5 A
